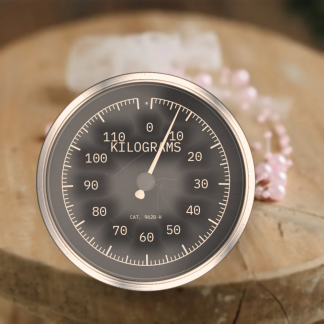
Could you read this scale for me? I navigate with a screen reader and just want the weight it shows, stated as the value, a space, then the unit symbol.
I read 7 kg
